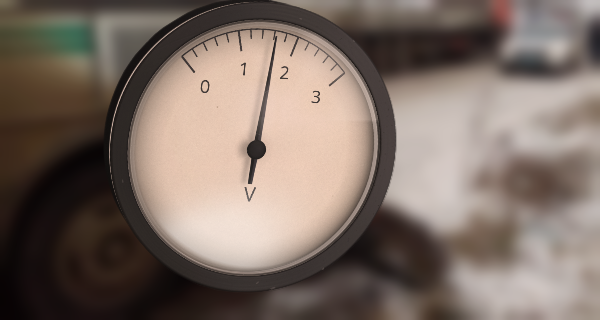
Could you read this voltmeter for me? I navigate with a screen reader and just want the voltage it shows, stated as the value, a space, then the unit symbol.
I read 1.6 V
